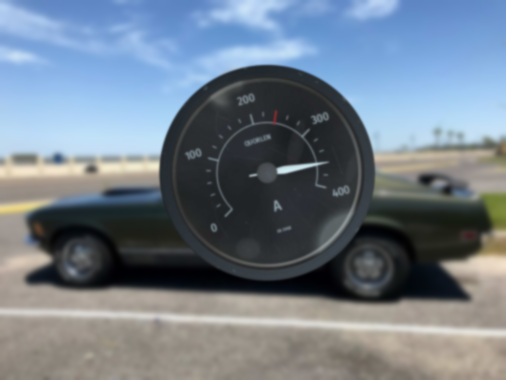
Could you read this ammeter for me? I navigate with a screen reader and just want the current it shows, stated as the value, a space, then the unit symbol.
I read 360 A
